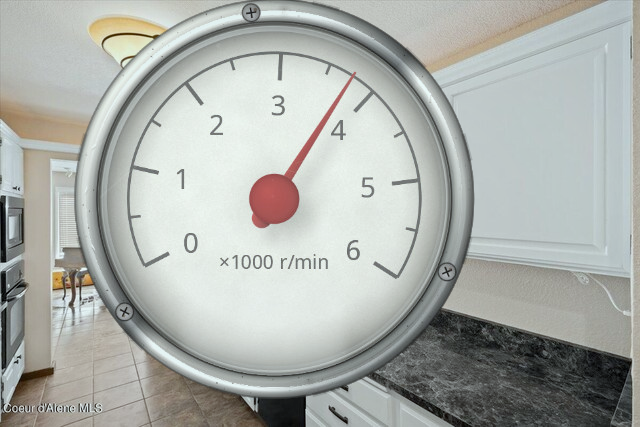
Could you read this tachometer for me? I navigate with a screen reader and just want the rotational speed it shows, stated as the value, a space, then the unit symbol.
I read 3750 rpm
